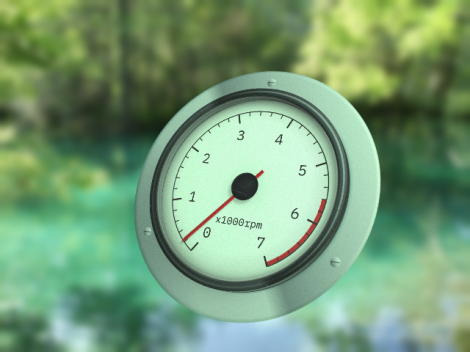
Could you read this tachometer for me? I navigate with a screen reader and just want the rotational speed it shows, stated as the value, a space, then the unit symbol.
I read 200 rpm
